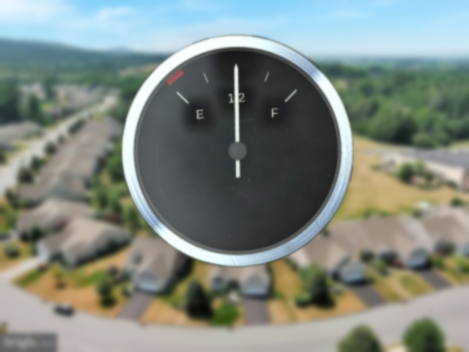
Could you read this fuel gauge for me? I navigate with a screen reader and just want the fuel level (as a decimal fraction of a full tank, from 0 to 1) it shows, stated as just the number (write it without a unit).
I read 0.5
